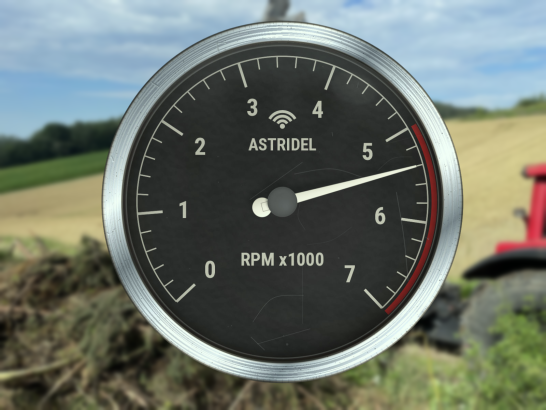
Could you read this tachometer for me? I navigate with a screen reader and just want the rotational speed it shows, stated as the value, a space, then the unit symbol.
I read 5400 rpm
